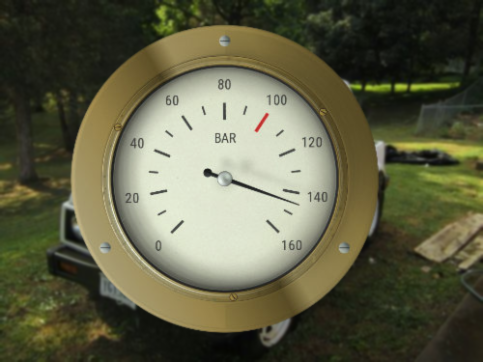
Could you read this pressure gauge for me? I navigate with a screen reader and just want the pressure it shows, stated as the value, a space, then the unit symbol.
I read 145 bar
